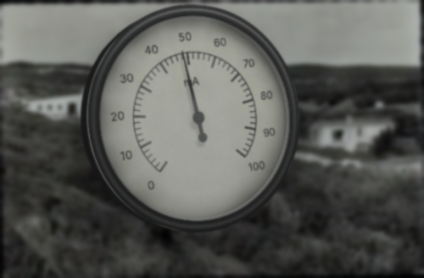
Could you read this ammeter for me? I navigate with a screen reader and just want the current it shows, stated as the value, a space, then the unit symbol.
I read 48 mA
